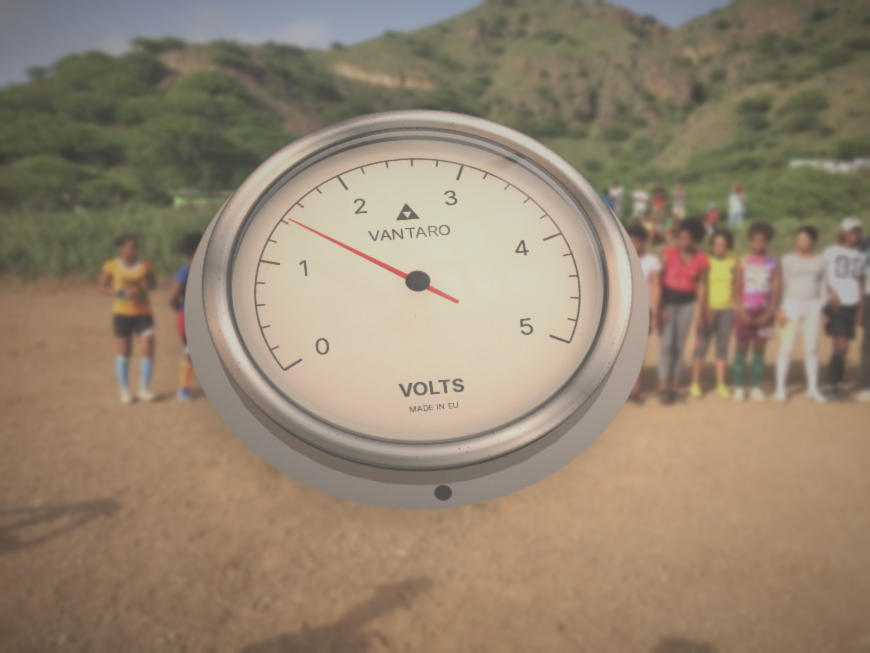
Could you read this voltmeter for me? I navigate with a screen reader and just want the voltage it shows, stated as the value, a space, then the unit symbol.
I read 1.4 V
